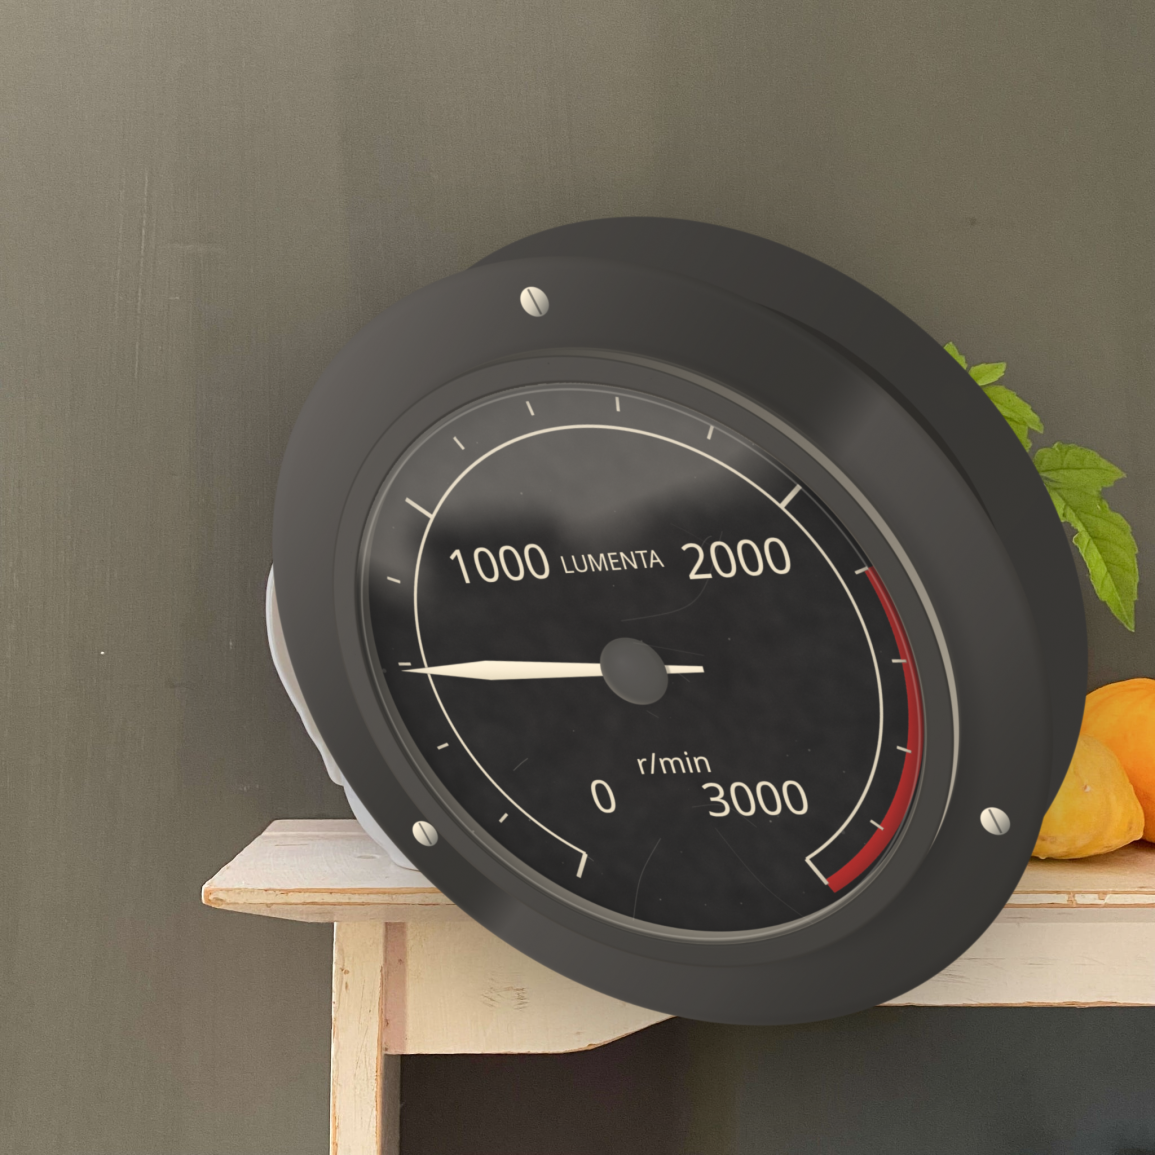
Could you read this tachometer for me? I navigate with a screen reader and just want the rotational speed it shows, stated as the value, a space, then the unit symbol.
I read 600 rpm
